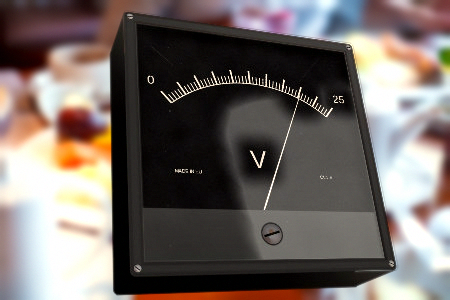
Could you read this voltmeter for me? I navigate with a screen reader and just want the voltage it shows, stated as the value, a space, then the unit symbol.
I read 20 V
